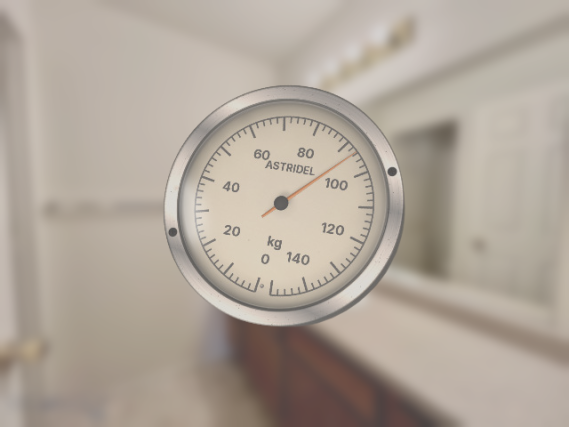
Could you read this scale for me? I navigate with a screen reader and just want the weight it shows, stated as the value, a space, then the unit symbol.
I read 94 kg
